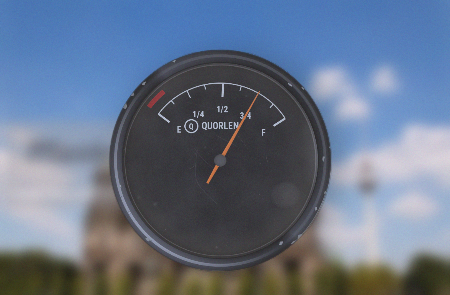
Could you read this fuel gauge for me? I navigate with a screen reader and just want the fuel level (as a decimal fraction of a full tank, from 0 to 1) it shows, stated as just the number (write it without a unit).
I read 0.75
